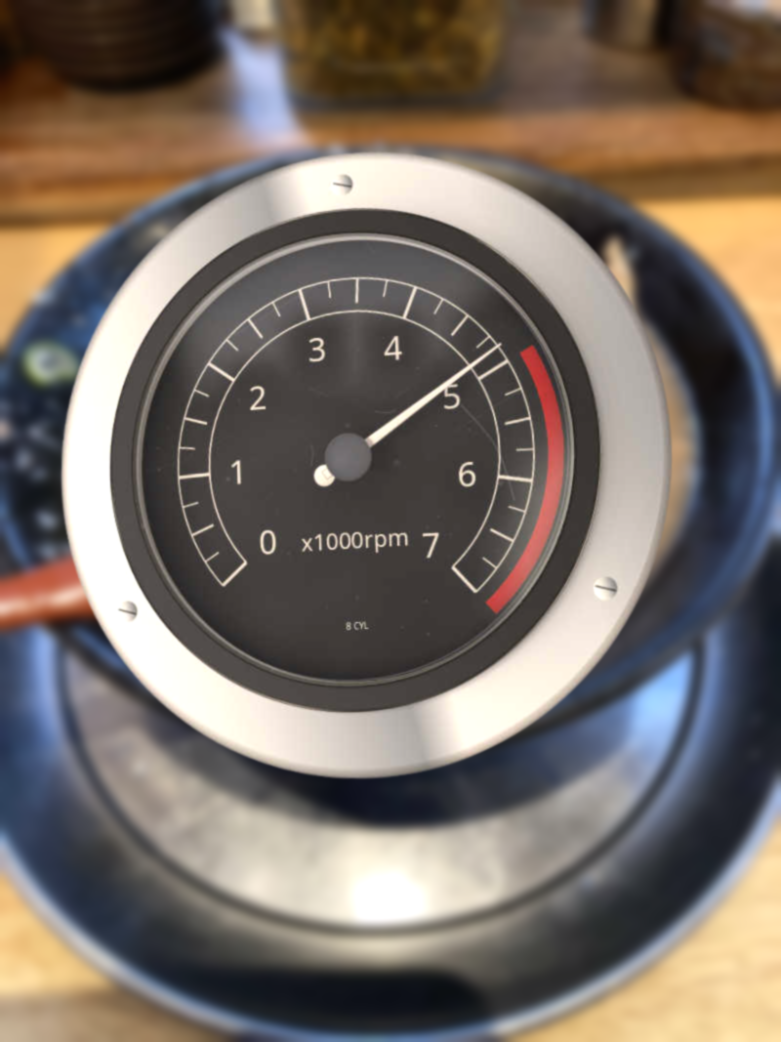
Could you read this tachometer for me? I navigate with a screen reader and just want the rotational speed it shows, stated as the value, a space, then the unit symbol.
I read 4875 rpm
